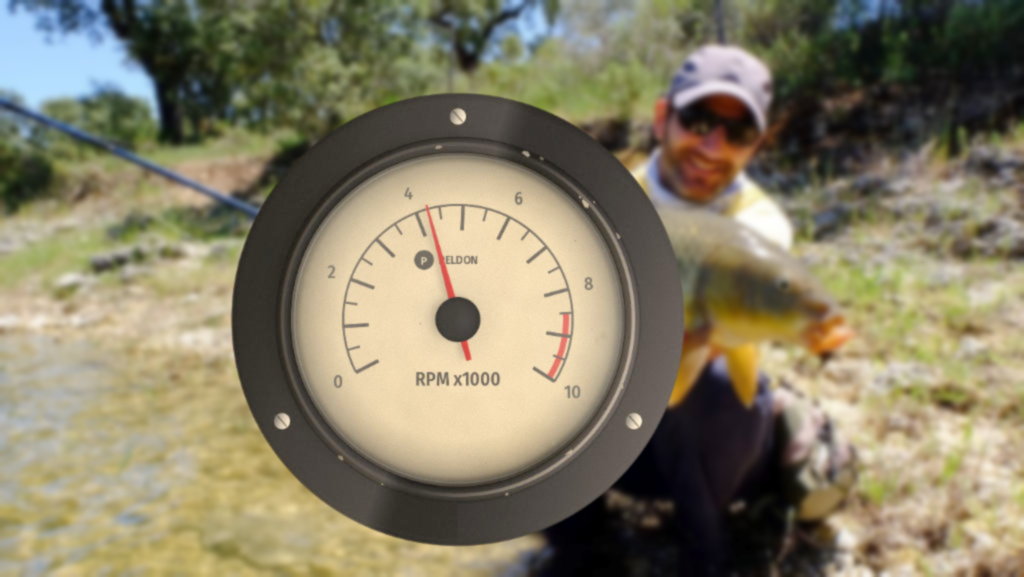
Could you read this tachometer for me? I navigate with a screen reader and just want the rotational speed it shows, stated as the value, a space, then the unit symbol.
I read 4250 rpm
